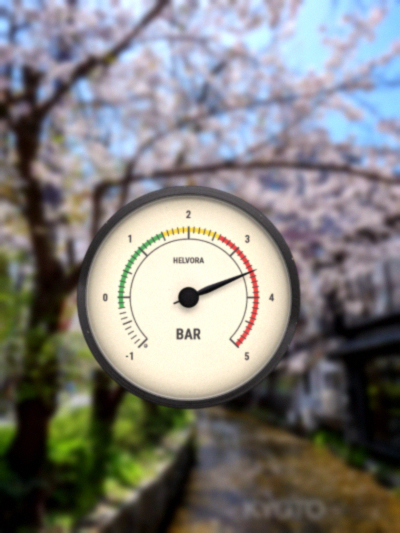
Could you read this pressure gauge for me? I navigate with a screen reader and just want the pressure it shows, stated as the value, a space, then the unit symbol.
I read 3.5 bar
